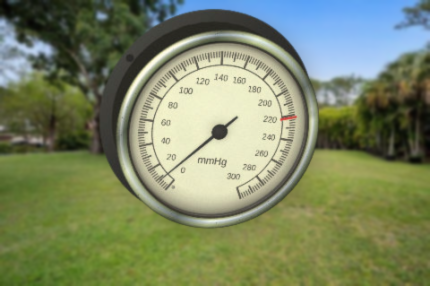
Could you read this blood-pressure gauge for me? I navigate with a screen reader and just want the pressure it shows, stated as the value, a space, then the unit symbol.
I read 10 mmHg
